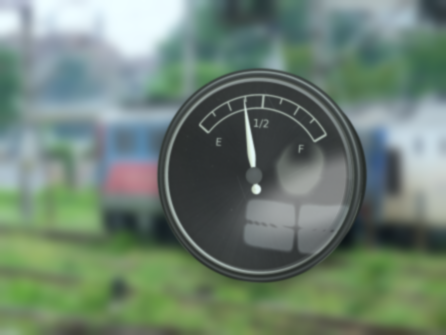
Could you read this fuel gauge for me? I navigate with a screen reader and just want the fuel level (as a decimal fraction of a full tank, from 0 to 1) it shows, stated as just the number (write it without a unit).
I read 0.375
